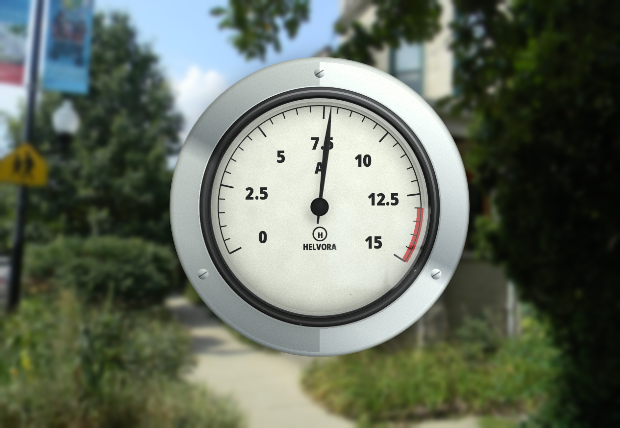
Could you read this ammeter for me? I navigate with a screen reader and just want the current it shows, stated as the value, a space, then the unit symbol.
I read 7.75 A
